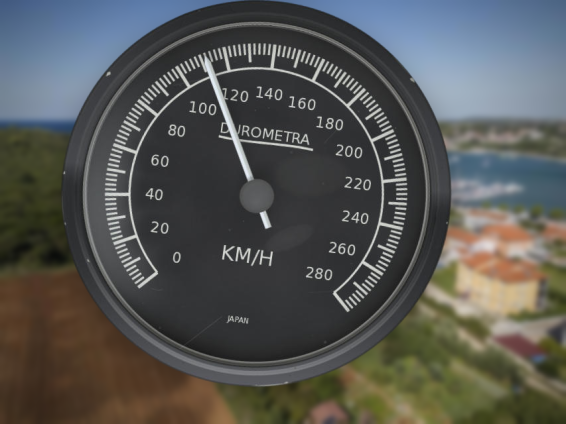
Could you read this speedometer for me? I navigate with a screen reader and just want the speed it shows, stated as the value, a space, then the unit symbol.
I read 112 km/h
